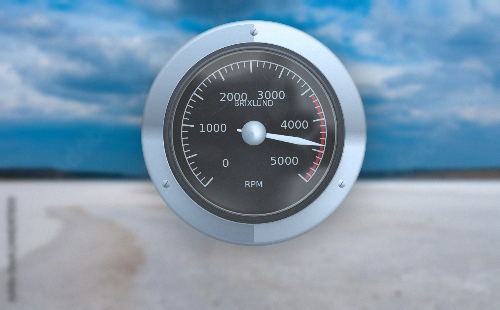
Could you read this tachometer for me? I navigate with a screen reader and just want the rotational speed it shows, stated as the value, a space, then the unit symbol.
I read 4400 rpm
